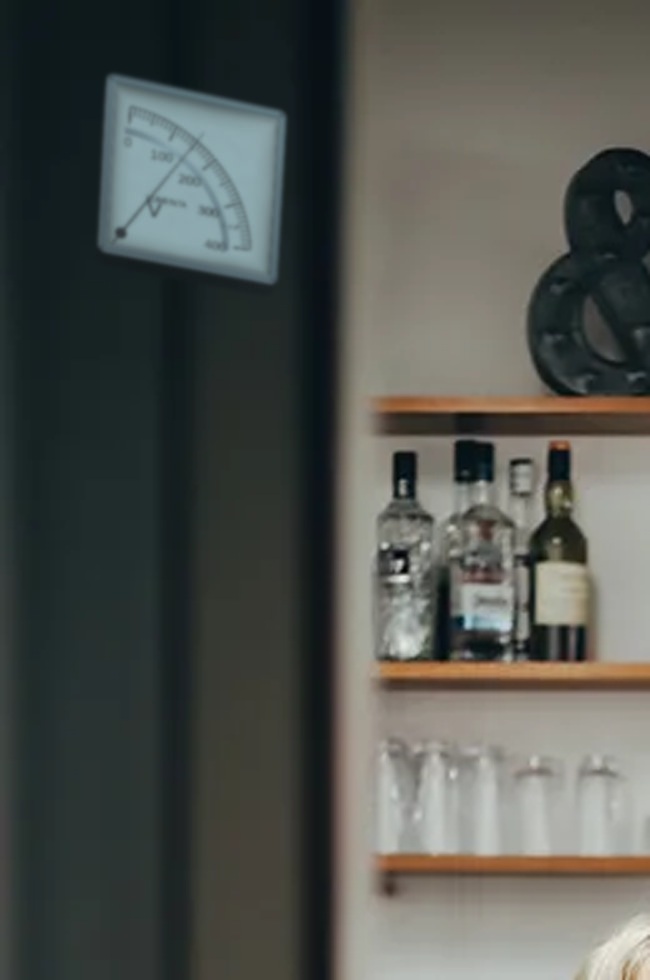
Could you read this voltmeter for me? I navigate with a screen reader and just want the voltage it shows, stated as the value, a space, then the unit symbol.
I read 150 V
